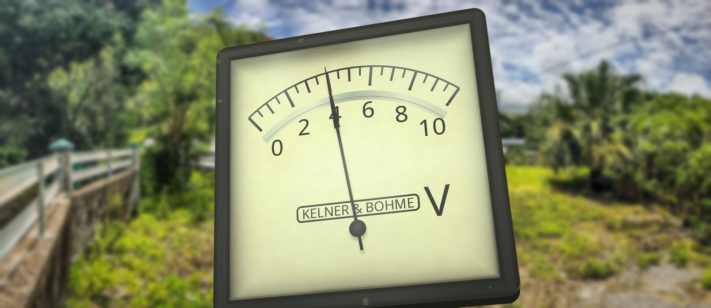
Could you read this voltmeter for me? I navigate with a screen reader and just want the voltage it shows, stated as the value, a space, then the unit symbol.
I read 4 V
